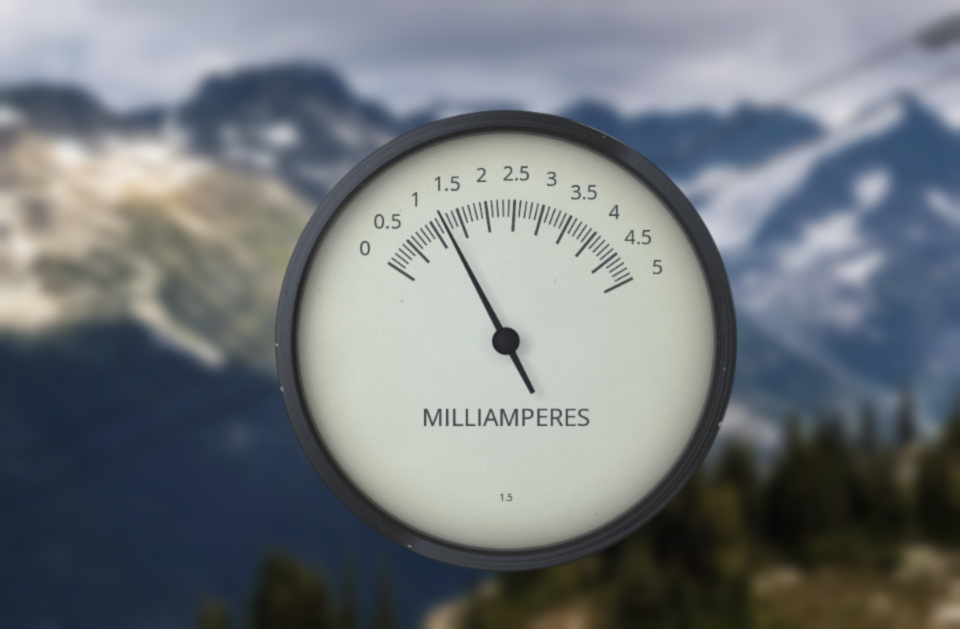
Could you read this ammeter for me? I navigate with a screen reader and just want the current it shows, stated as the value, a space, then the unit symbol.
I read 1.2 mA
